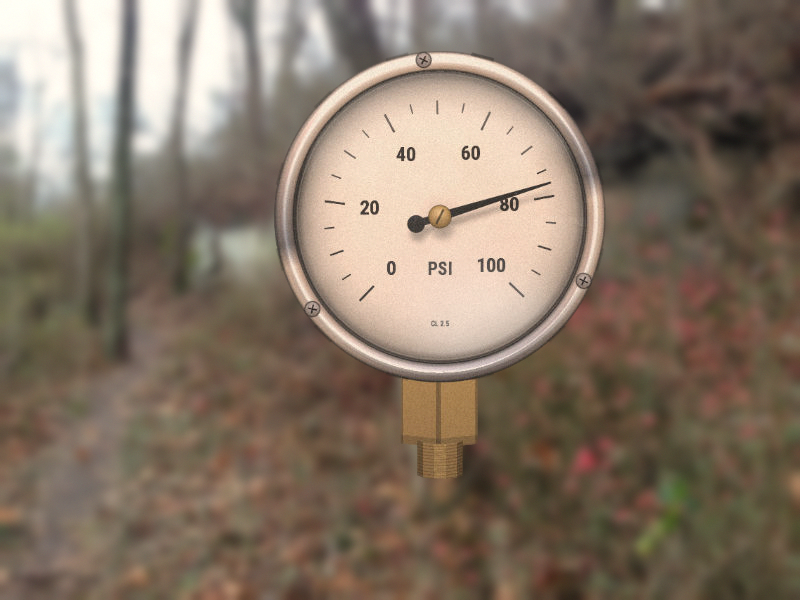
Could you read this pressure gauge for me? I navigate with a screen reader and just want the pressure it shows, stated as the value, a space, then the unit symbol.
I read 77.5 psi
